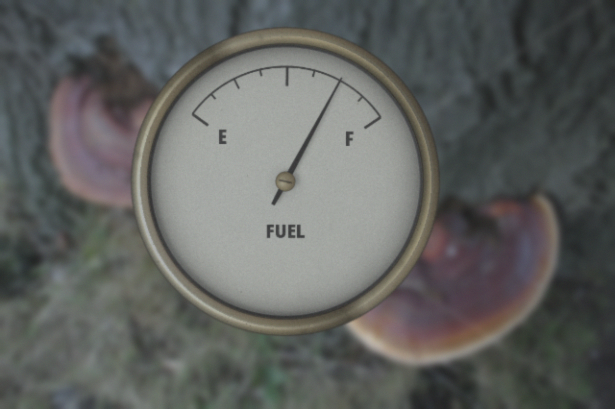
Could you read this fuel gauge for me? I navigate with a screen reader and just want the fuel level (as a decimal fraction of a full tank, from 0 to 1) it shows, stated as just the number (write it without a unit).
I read 0.75
